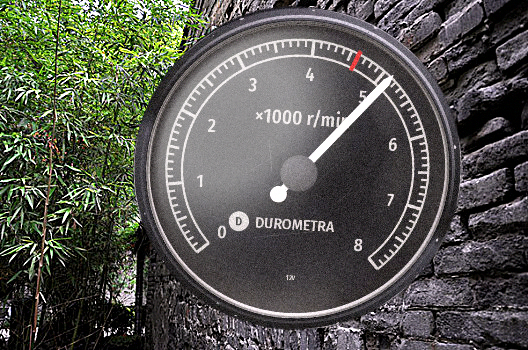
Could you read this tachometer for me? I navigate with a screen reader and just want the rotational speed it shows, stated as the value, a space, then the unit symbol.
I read 5100 rpm
